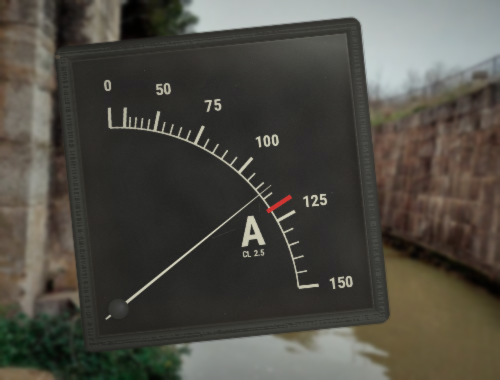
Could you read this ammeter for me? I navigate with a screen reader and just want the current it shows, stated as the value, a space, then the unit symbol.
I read 112.5 A
